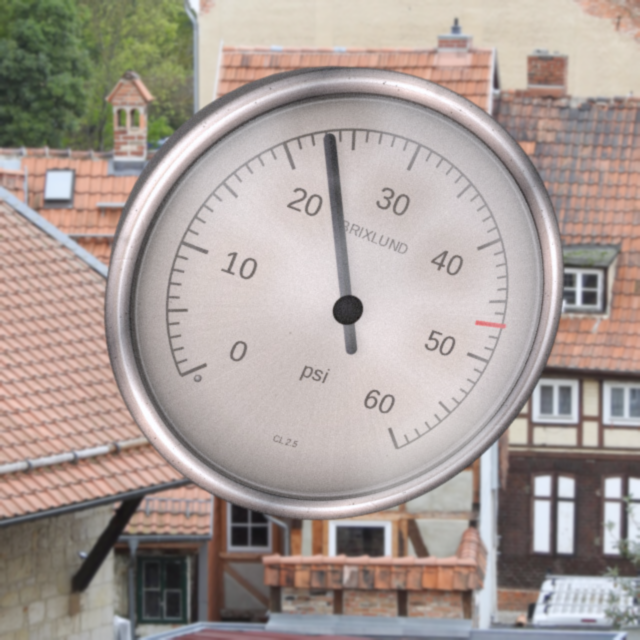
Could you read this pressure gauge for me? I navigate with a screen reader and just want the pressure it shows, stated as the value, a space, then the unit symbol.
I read 23 psi
